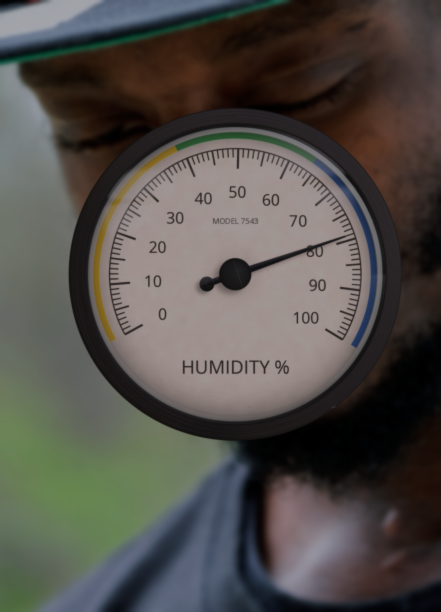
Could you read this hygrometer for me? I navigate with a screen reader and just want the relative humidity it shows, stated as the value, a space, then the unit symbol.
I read 79 %
